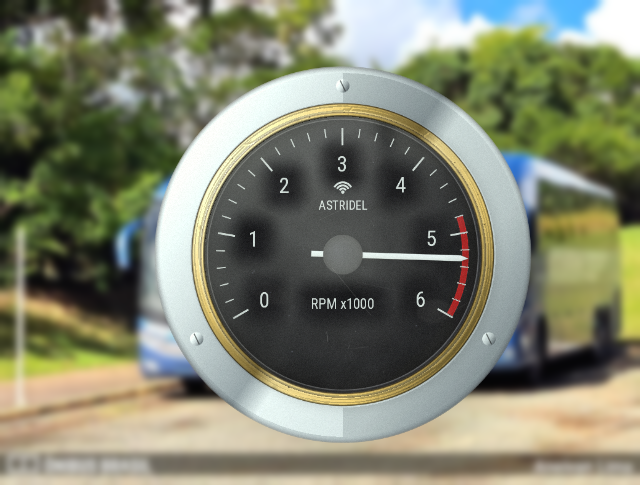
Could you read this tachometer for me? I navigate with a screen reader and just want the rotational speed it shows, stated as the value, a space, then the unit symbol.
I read 5300 rpm
